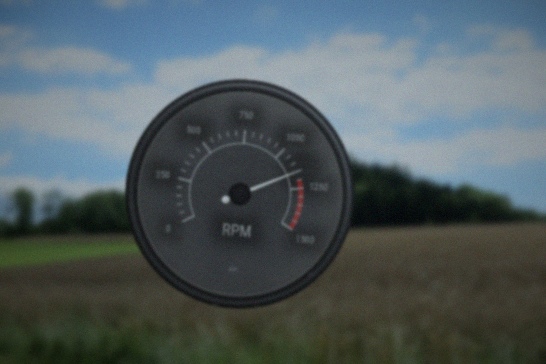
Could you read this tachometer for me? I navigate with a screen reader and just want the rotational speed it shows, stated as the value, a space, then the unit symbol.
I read 1150 rpm
